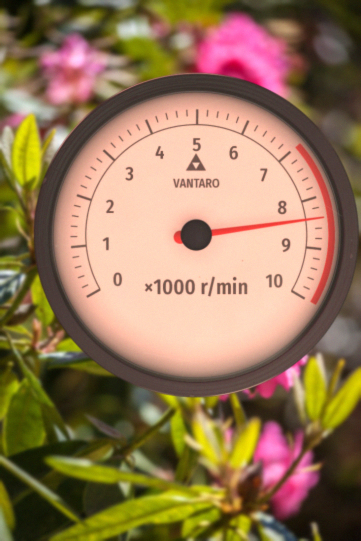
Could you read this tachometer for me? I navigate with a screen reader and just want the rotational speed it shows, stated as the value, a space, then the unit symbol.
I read 8400 rpm
